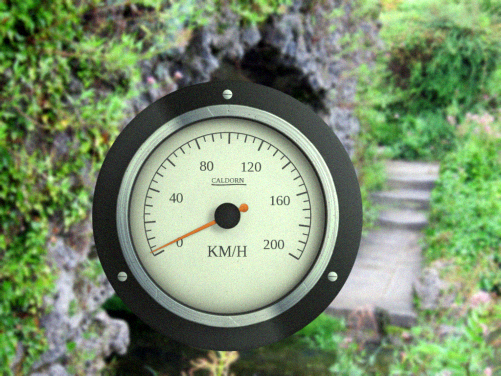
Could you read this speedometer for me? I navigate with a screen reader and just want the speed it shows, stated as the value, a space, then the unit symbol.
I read 2.5 km/h
